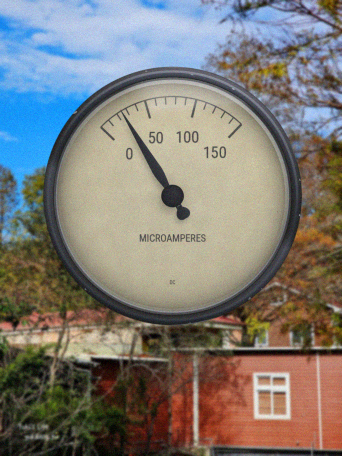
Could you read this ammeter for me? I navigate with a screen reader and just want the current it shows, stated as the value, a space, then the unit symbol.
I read 25 µA
